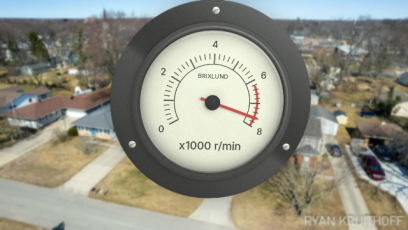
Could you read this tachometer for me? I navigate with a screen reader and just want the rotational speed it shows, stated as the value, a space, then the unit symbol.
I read 7600 rpm
